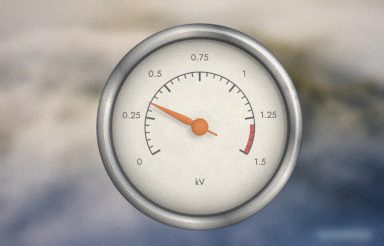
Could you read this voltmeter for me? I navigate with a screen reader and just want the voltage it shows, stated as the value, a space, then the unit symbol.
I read 0.35 kV
